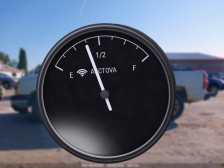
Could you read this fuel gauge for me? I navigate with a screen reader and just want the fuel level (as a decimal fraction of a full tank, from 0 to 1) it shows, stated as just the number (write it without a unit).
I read 0.375
